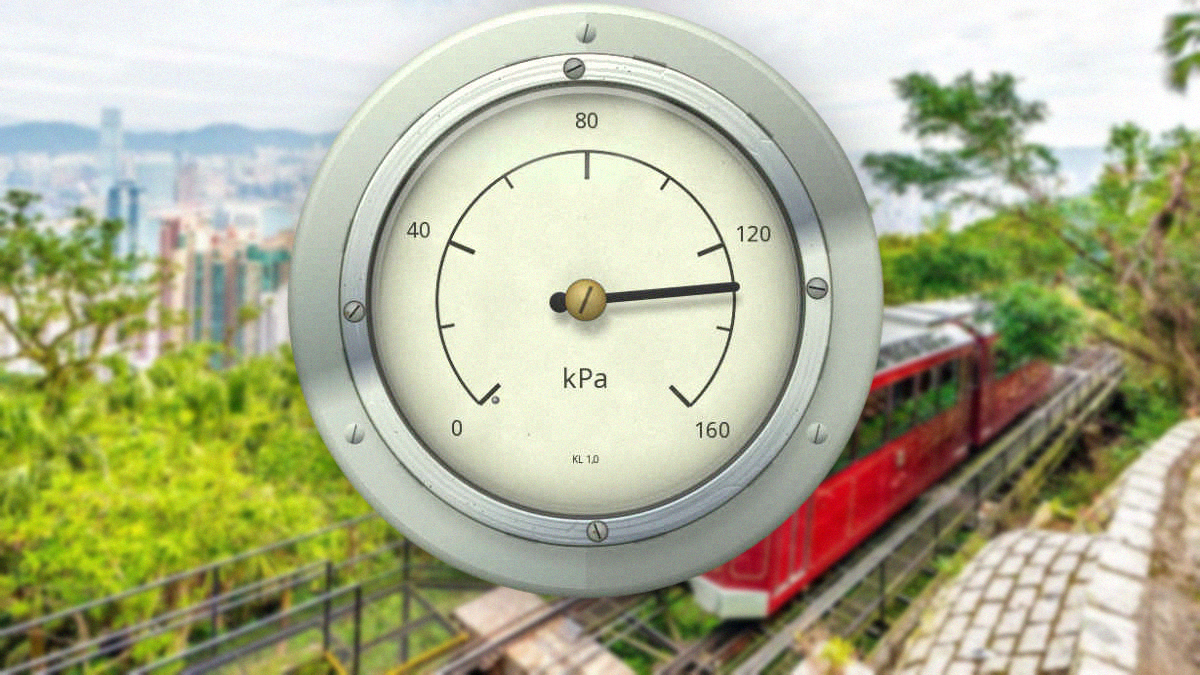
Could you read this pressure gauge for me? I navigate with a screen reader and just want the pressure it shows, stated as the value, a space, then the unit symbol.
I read 130 kPa
